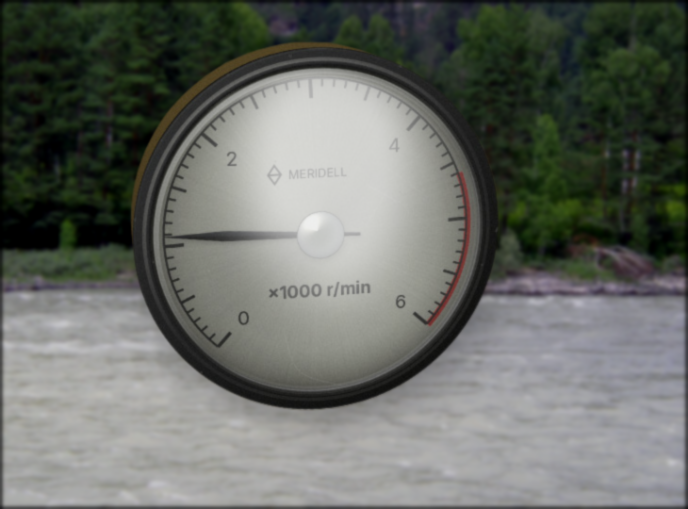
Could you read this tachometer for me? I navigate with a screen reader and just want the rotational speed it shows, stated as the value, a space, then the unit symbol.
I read 1100 rpm
